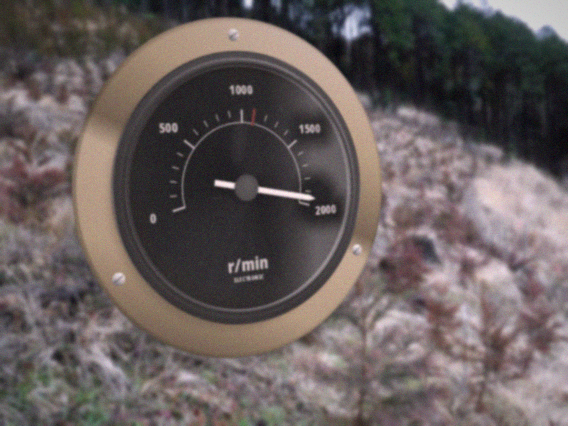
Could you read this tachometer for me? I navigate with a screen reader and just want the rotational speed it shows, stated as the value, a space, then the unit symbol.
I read 1950 rpm
